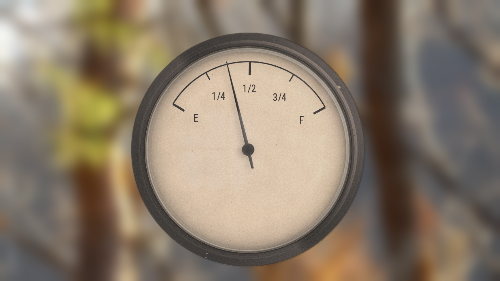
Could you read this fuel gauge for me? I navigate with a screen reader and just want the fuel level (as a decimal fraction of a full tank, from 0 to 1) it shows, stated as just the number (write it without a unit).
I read 0.375
